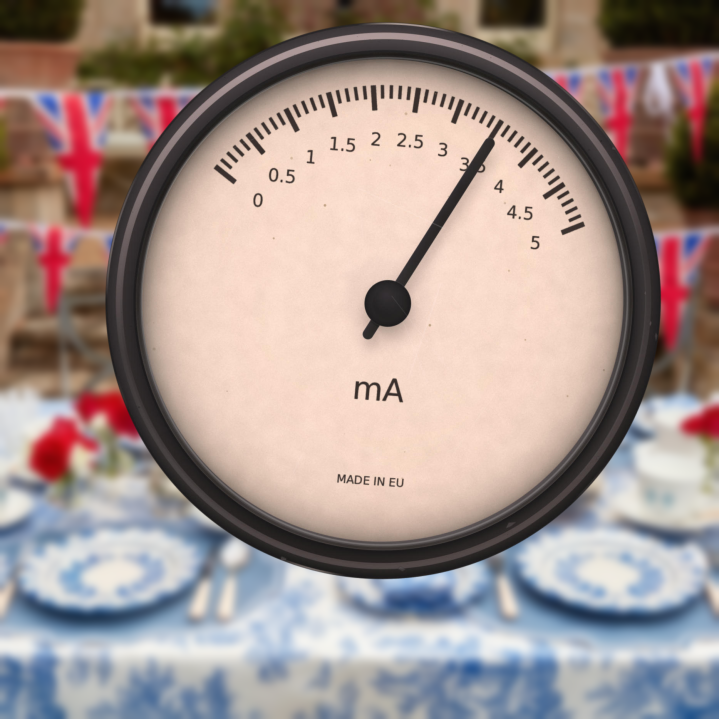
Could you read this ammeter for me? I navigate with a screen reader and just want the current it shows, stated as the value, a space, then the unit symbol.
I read 3.5 mA
